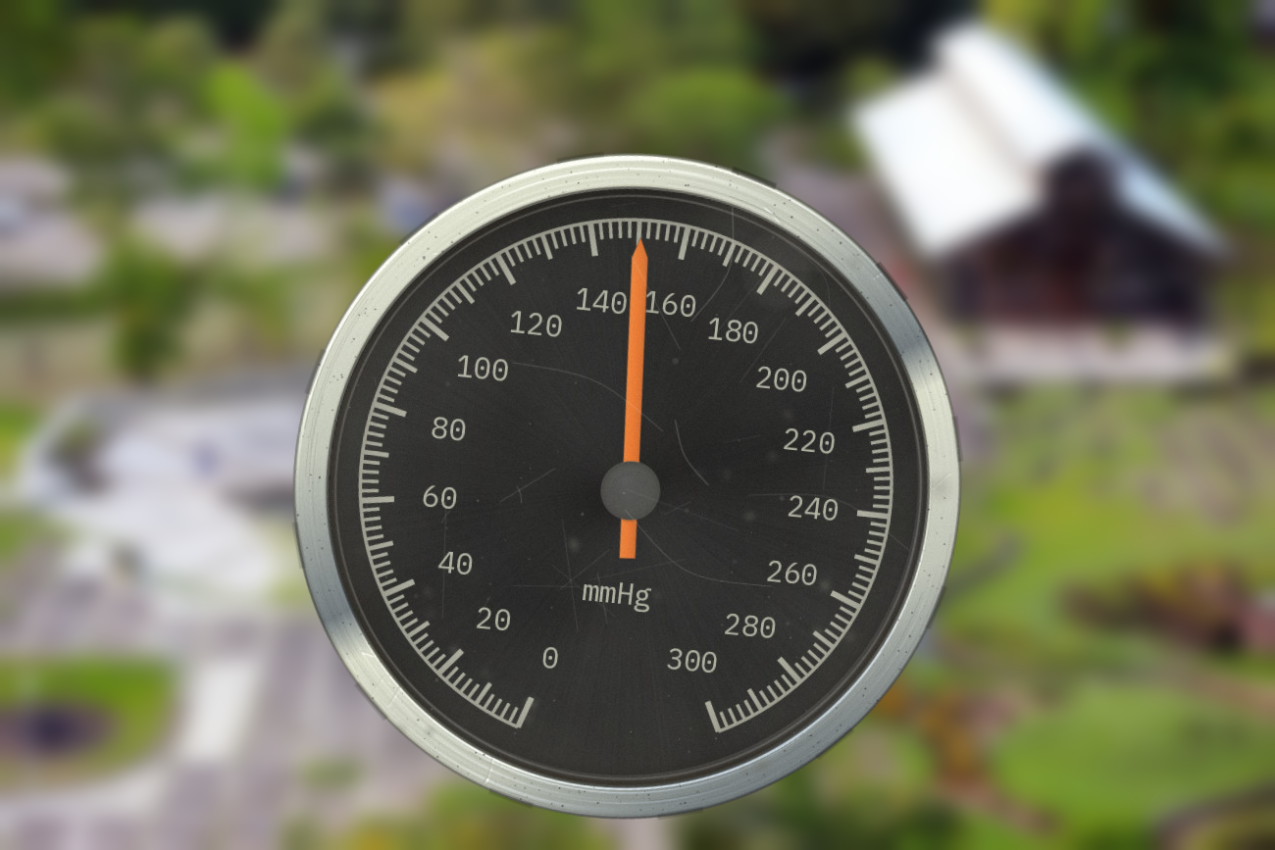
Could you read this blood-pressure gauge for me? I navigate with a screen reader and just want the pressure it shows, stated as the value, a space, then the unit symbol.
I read 150 mmHg
